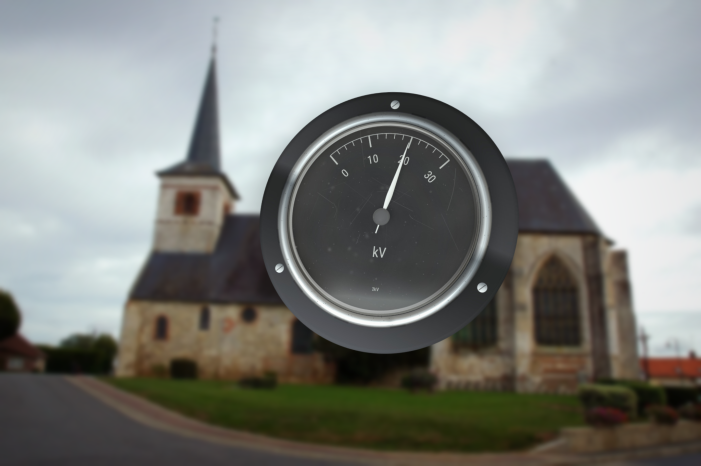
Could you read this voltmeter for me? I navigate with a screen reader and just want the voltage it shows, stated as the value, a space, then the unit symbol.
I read 20 kV
